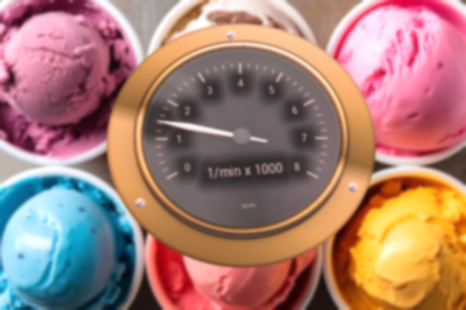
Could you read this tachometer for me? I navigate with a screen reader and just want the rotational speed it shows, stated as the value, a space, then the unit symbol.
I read 1400 rpm
